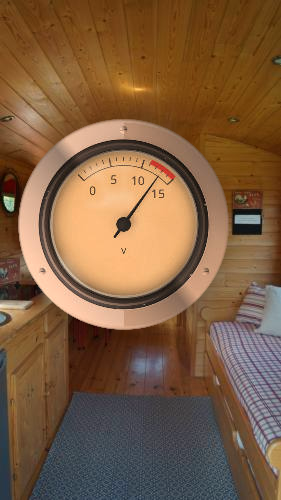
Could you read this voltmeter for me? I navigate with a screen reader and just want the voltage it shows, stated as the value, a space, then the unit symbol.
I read 13 V
